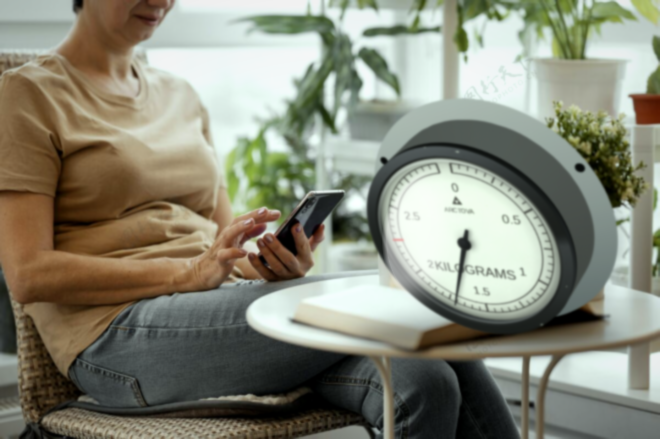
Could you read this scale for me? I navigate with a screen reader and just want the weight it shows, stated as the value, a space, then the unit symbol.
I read 1.7 kg
